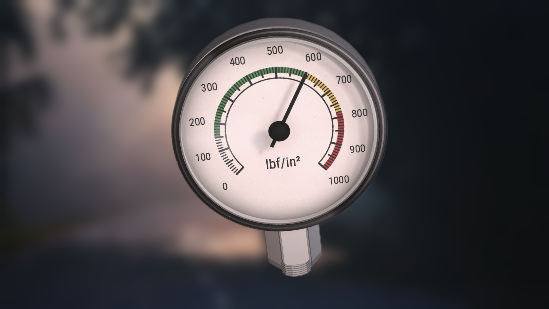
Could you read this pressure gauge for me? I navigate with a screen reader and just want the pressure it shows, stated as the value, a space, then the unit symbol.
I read 600 psi
